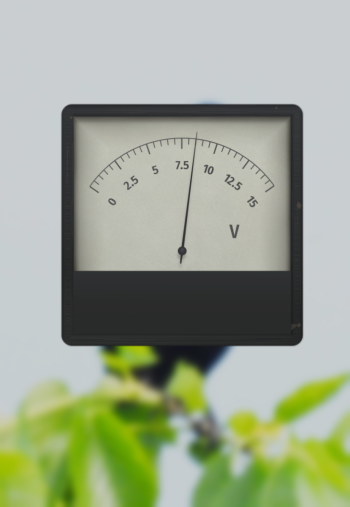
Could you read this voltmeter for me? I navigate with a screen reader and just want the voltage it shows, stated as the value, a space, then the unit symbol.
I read 8.5 V
